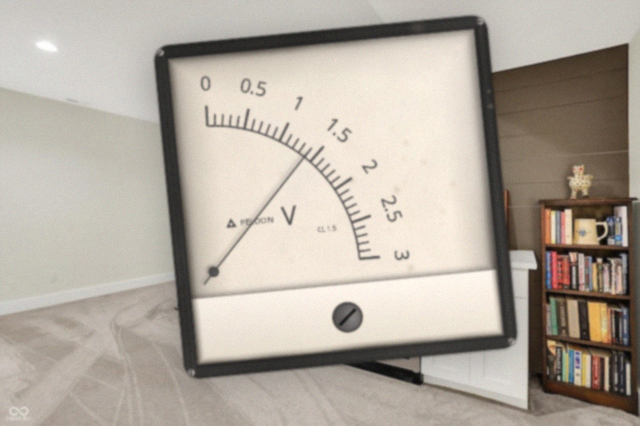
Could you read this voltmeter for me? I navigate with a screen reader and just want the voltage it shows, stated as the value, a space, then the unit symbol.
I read 1.4 V
